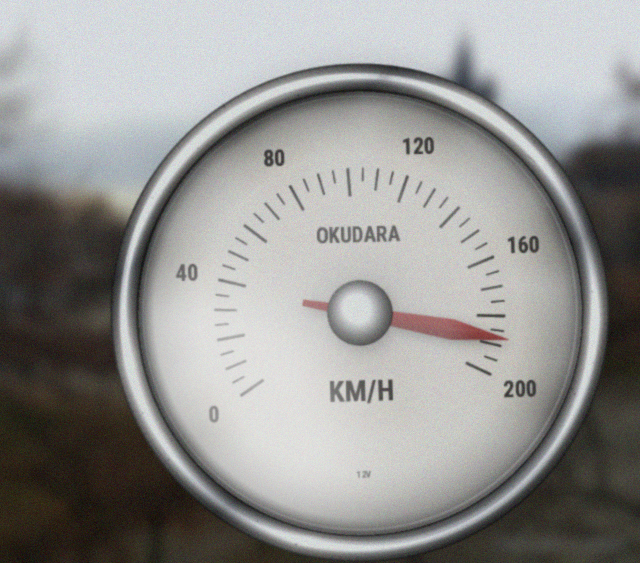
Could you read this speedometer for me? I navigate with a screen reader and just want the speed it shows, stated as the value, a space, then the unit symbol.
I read 187.5 km/h
